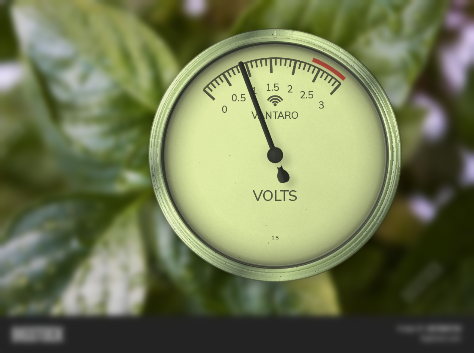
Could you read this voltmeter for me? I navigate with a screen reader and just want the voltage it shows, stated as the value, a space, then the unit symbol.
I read 0.9 V
